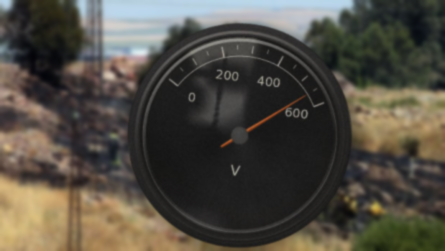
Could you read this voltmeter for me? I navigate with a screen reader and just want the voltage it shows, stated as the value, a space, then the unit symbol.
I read 550 V
